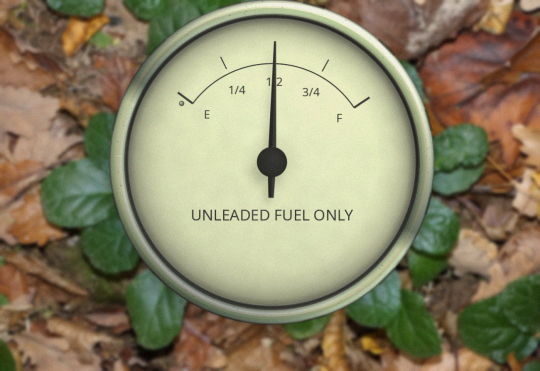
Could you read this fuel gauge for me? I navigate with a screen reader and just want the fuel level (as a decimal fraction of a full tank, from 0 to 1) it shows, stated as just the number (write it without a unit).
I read 0.5
